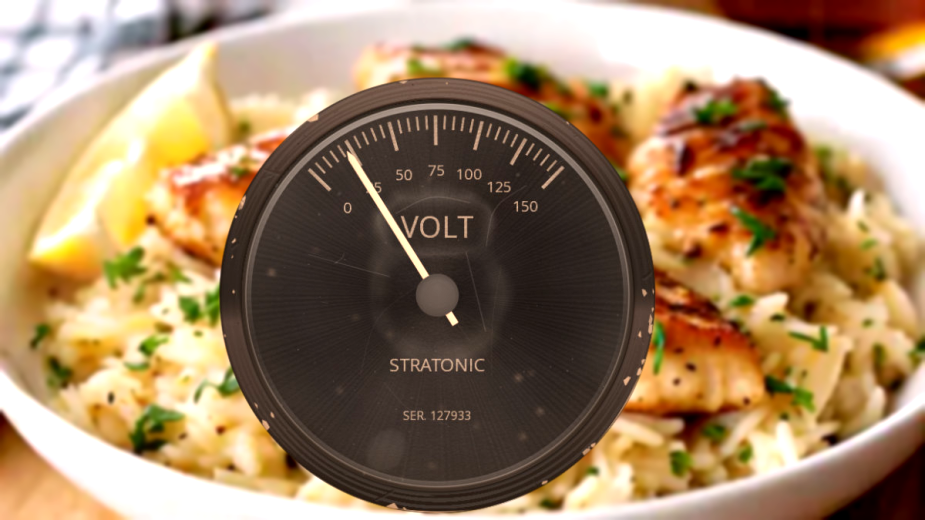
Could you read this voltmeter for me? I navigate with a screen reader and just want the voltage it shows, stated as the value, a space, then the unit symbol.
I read 22.5 V
